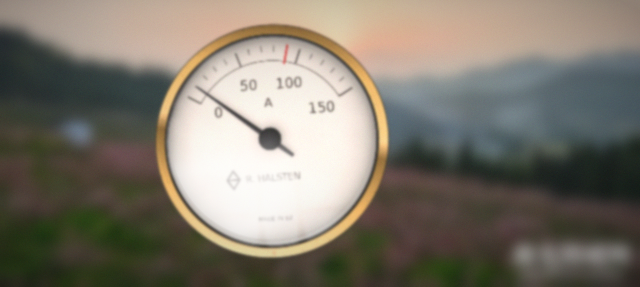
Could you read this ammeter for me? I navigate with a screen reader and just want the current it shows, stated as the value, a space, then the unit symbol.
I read 10 A
